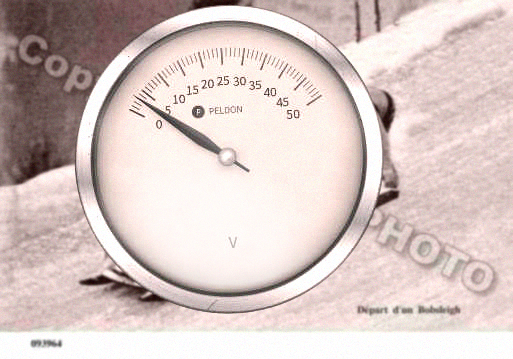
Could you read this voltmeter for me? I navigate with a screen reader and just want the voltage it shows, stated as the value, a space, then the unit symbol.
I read 3 V
